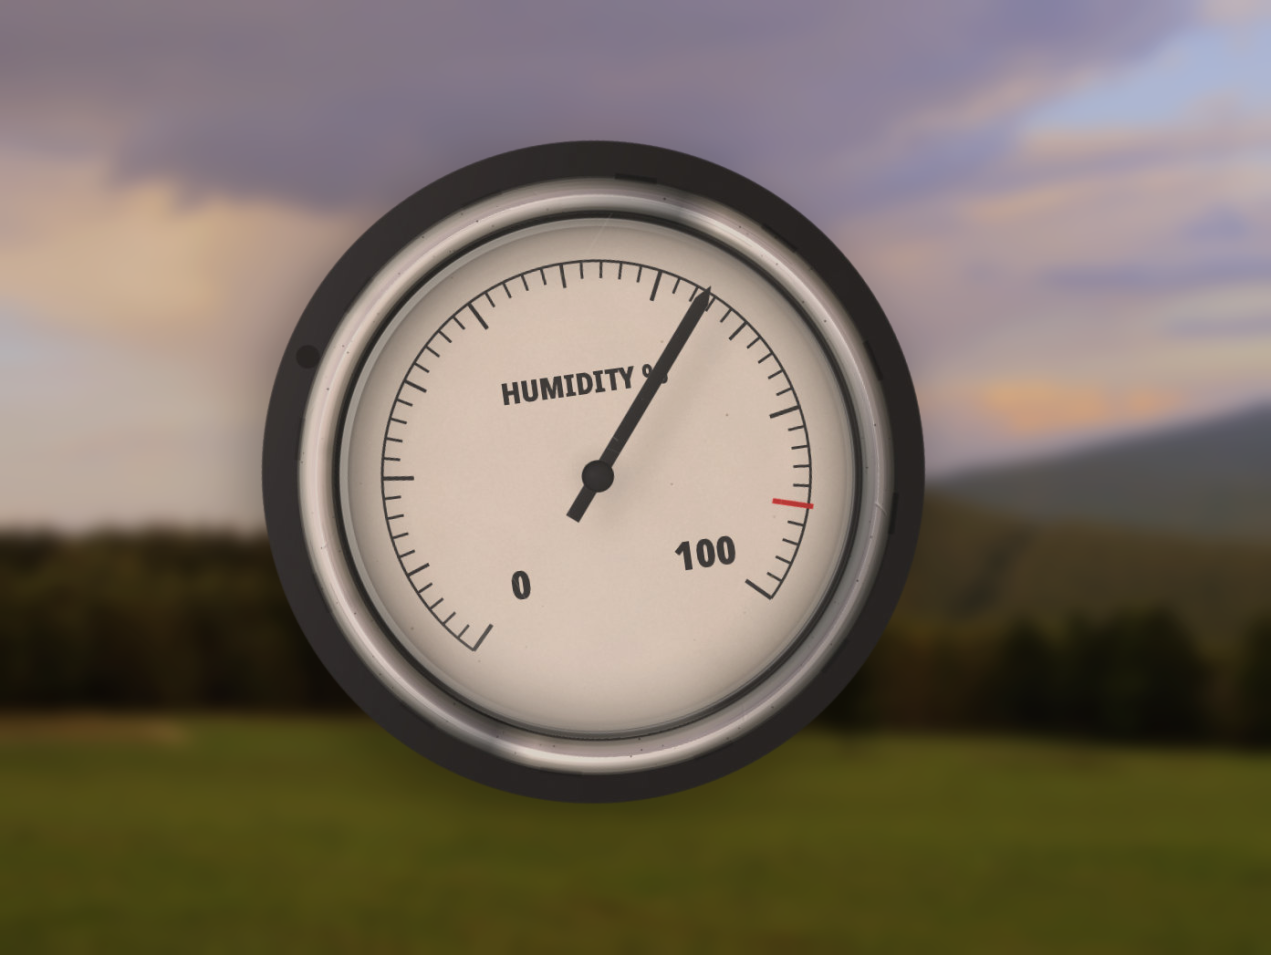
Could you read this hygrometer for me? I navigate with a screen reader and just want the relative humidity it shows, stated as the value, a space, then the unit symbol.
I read 65 %
